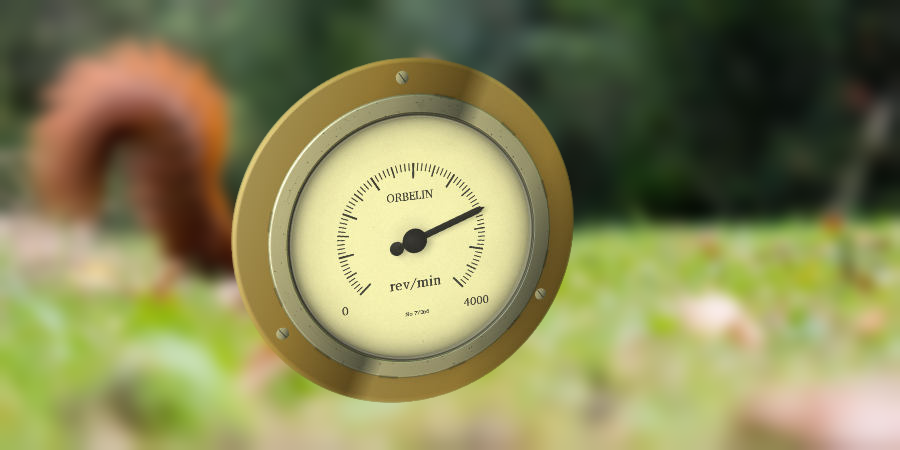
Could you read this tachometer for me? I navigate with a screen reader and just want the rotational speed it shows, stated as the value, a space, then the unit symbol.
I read 3000 rpm
